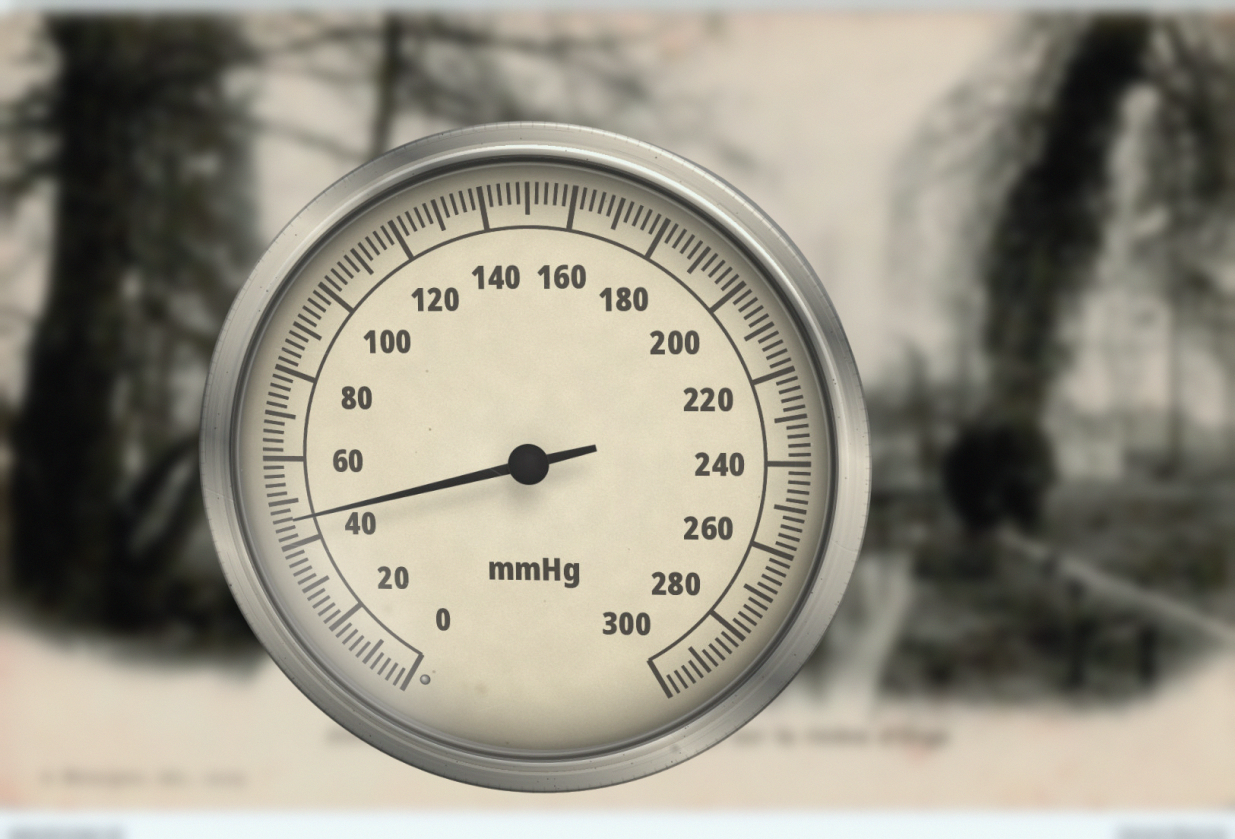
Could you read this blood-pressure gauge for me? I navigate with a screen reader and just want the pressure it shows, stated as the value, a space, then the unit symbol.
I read 46 mmHg
